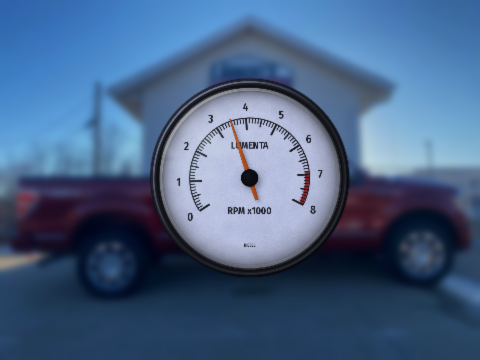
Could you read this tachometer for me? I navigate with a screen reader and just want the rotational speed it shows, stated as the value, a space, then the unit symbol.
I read 3500 rpm
